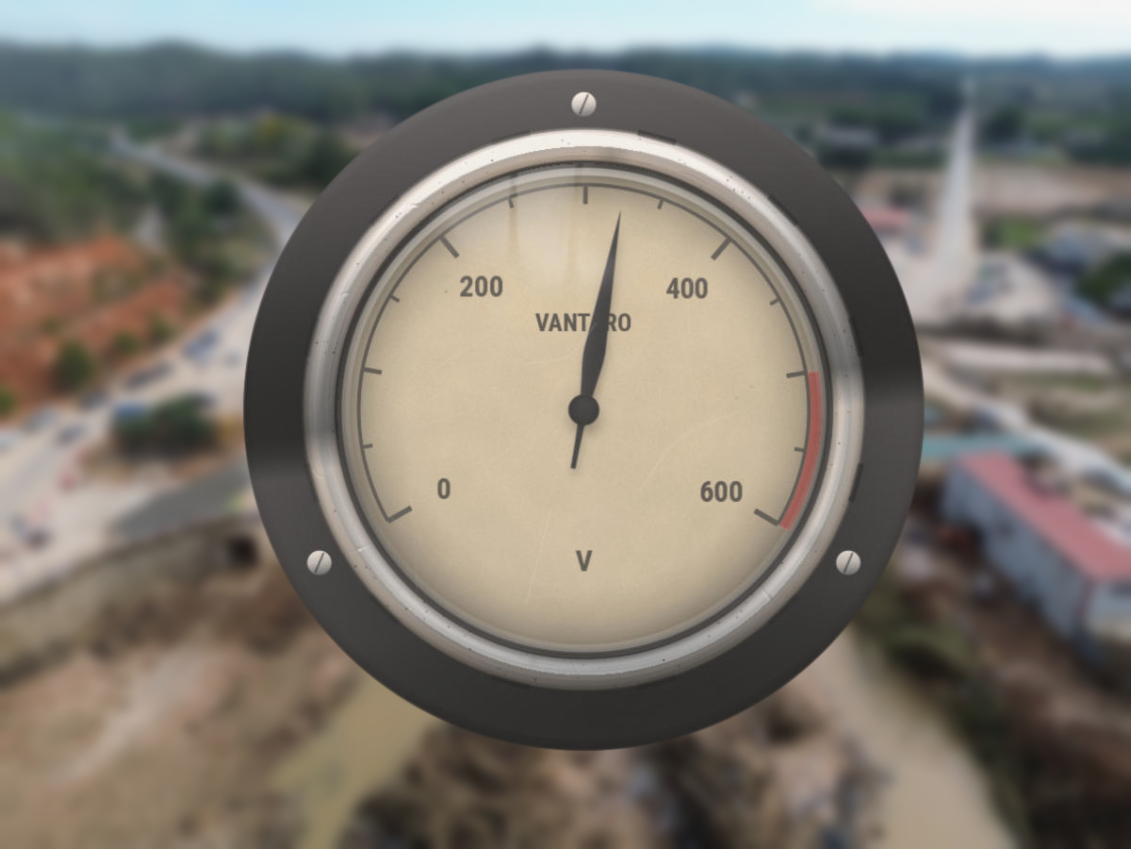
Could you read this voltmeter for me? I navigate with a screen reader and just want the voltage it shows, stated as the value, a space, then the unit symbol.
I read 325 V
